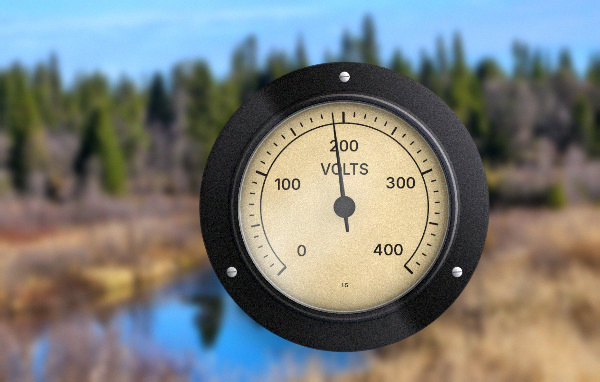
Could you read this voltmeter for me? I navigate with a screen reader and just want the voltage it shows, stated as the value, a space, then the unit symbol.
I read 190 V
